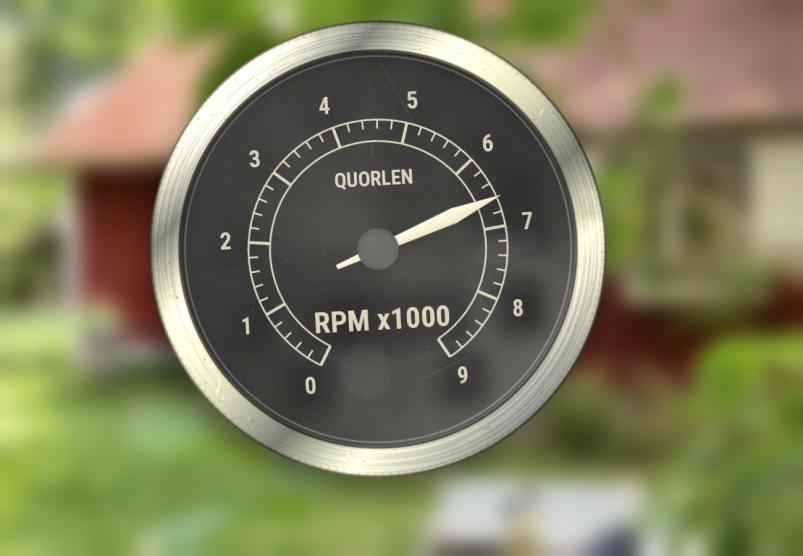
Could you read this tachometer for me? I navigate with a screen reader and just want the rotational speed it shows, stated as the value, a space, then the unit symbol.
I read 6600 rpm
